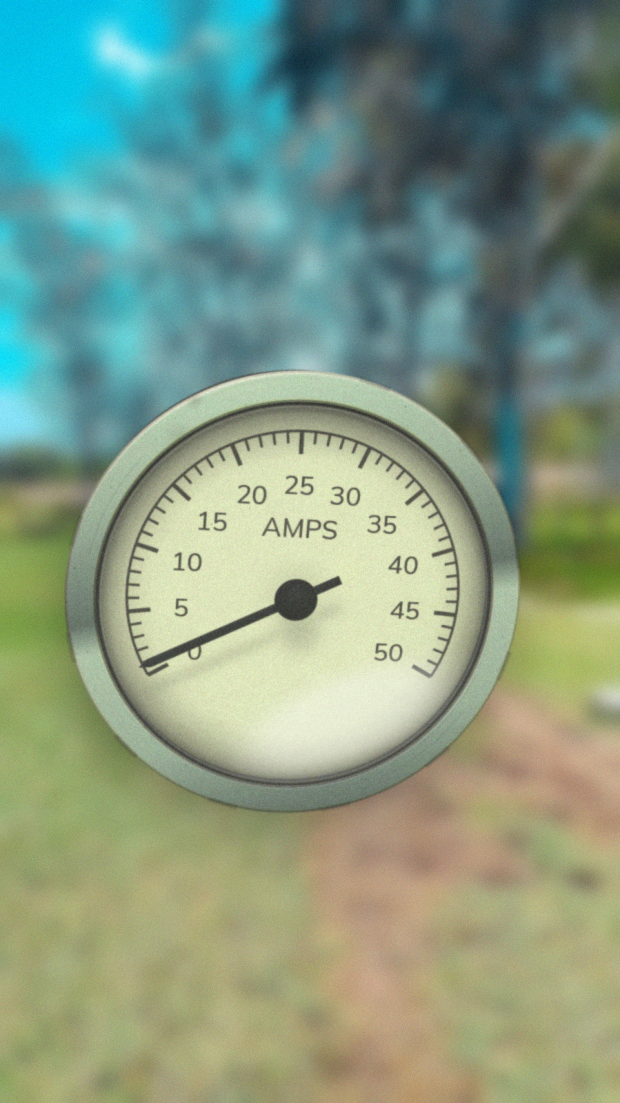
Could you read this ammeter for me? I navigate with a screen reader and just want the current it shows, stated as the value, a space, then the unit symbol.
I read 1 A
